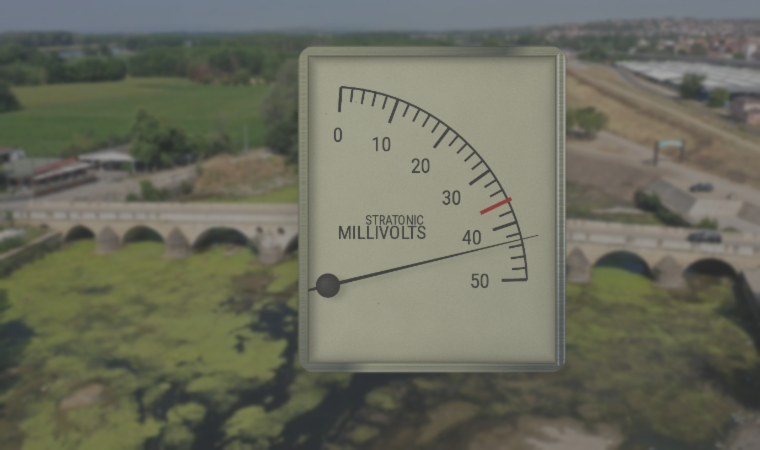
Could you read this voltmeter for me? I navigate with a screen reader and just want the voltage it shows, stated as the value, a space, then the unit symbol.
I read 43 mV
